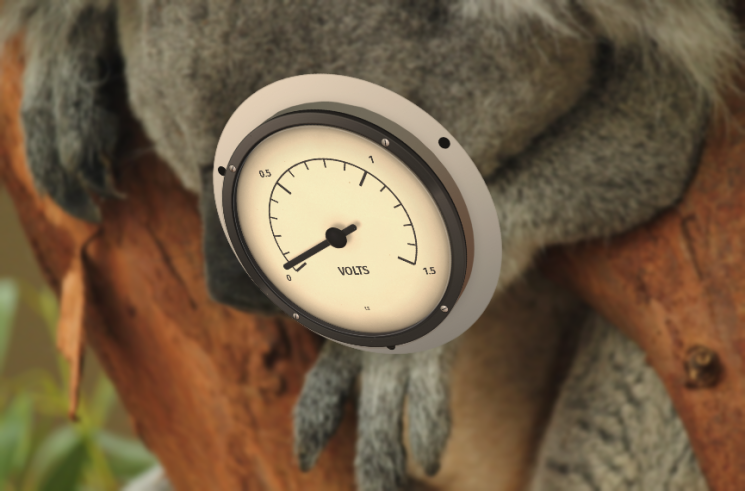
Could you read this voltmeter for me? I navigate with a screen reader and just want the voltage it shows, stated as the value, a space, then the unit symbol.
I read 0.05 V
